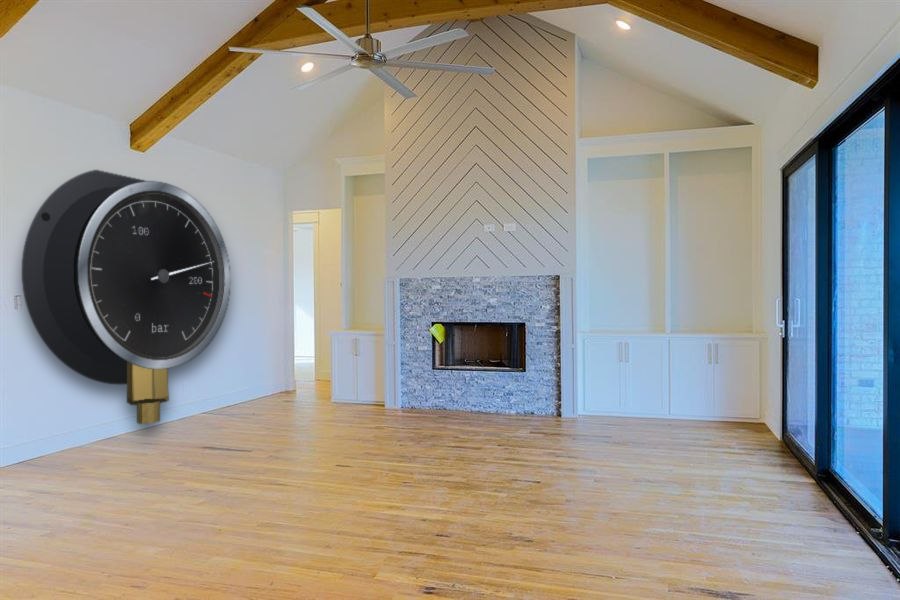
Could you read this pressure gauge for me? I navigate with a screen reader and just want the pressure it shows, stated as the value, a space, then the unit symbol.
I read 185 bar
